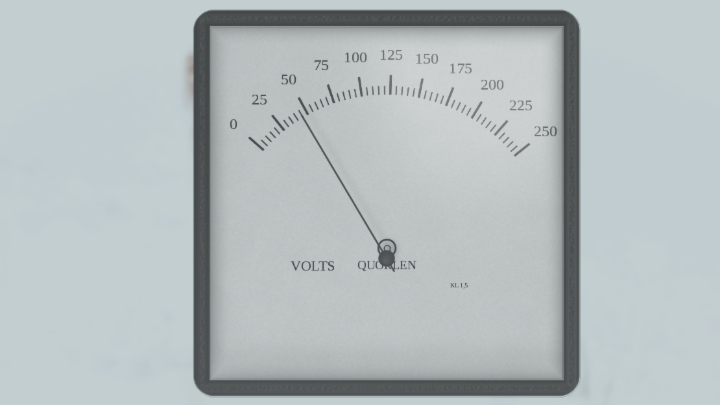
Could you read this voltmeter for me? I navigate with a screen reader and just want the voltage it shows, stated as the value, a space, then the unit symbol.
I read 45 V
